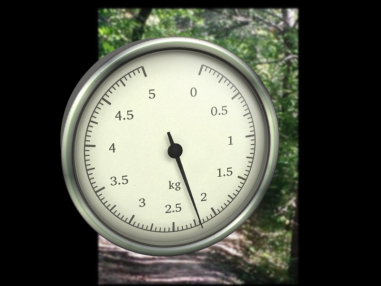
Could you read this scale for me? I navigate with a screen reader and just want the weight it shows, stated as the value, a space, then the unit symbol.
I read 2.2 kg
